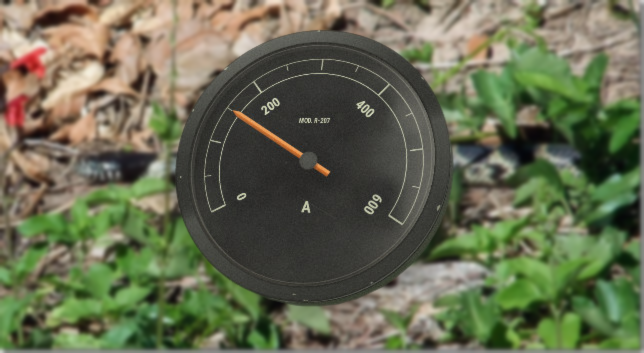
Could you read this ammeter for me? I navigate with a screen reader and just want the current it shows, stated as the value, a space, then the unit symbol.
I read 150 A
